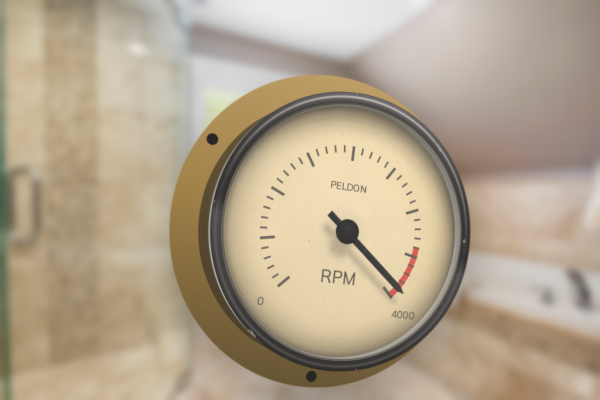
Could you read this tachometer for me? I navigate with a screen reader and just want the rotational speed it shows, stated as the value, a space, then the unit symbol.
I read 3900 rpm
